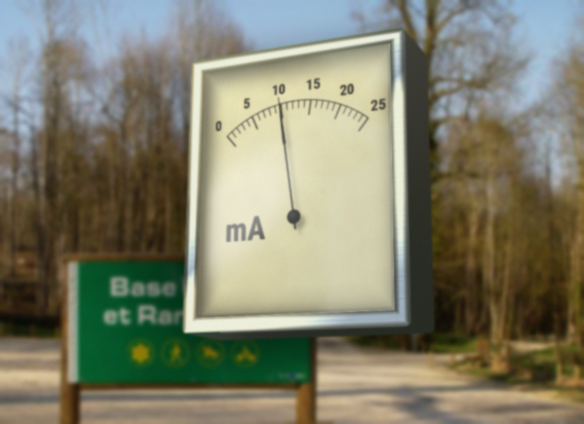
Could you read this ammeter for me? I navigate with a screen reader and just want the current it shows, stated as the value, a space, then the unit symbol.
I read 10 mA
